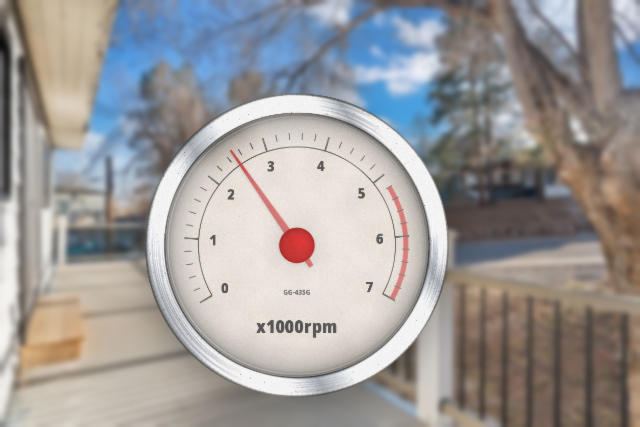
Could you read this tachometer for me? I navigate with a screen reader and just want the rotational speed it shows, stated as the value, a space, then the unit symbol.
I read 2500 rpm
